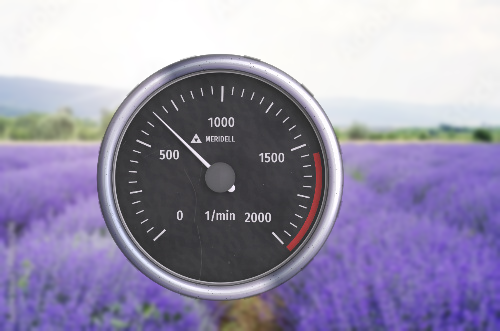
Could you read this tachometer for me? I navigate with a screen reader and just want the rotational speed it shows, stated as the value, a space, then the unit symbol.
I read 650 rpm
